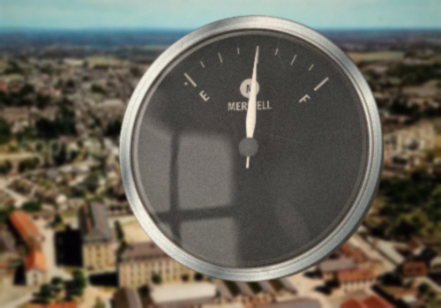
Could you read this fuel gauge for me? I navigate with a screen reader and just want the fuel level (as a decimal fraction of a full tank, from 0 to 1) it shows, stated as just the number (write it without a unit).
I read 0.5
